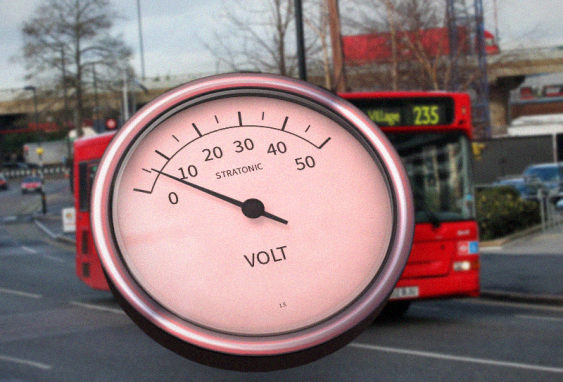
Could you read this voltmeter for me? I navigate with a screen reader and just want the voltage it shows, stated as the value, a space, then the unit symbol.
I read 5 V
